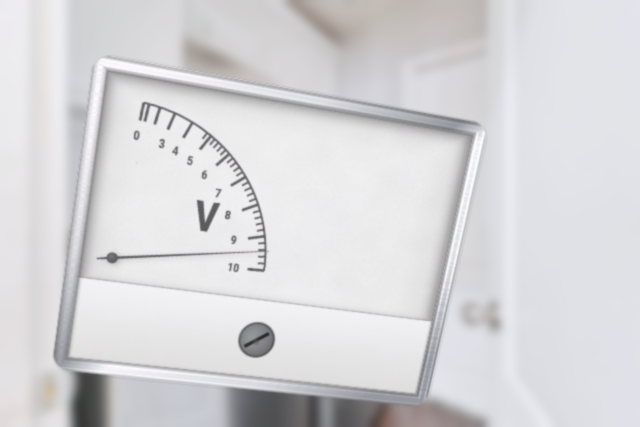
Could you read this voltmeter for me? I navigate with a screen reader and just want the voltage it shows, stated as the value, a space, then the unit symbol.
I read 9.4 V
